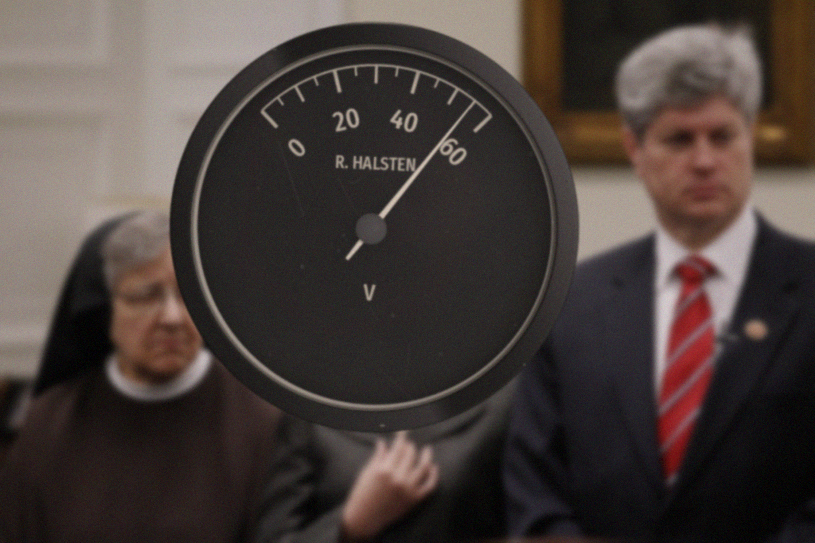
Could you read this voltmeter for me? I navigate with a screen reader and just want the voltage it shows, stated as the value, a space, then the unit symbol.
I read 55 V
